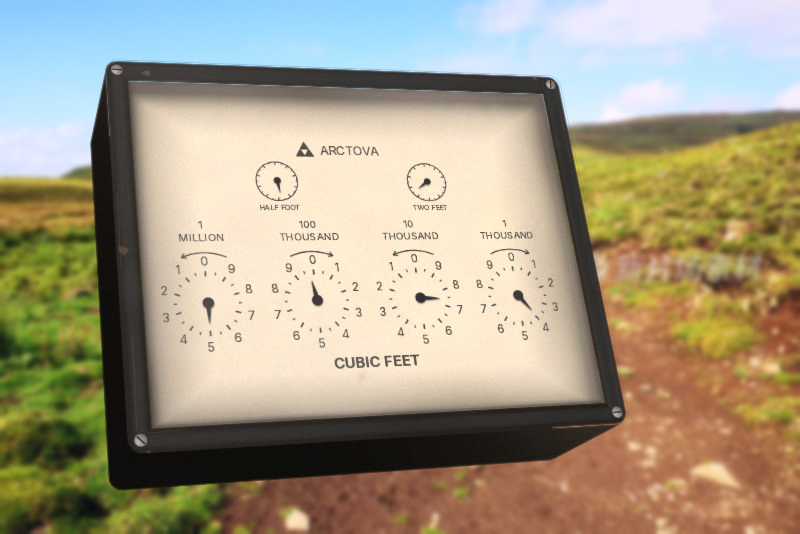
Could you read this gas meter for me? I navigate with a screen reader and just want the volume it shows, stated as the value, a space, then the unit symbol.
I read 497400 ft³
